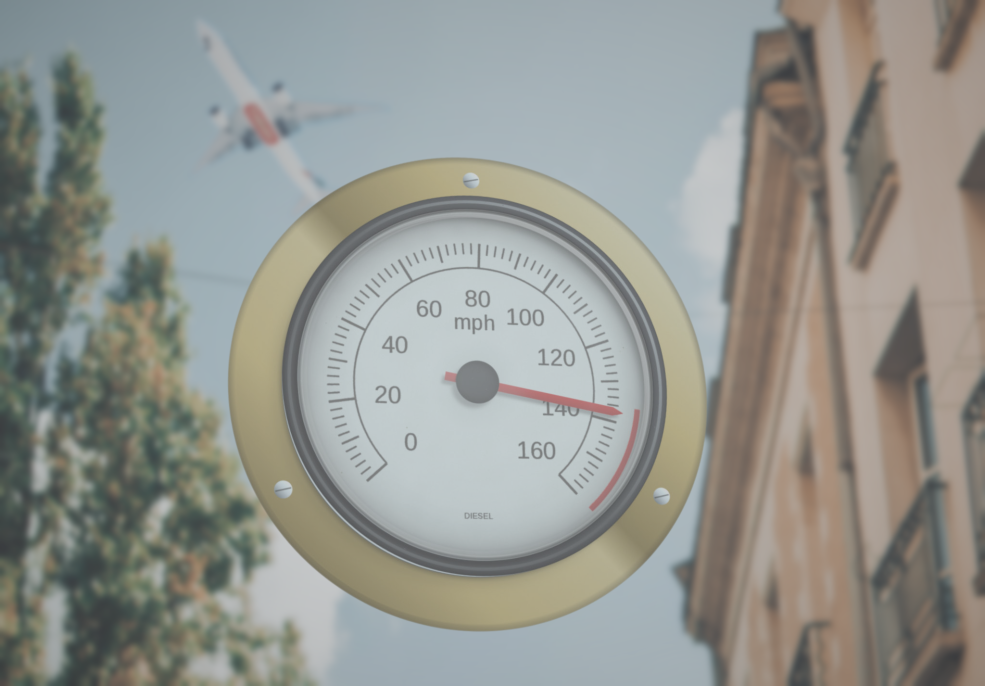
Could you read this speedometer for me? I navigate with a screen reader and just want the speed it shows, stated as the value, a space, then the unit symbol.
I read 138 mph
